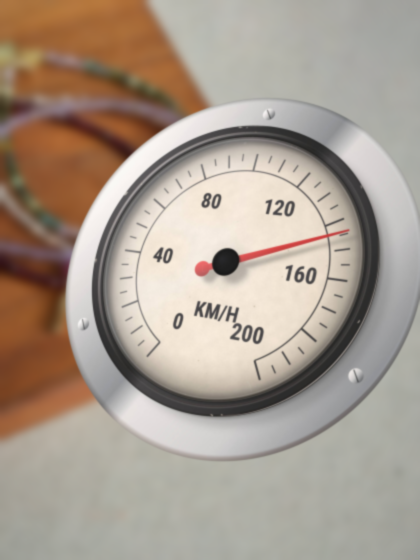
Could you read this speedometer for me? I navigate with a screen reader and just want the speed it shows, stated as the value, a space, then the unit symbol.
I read 145 km/h
